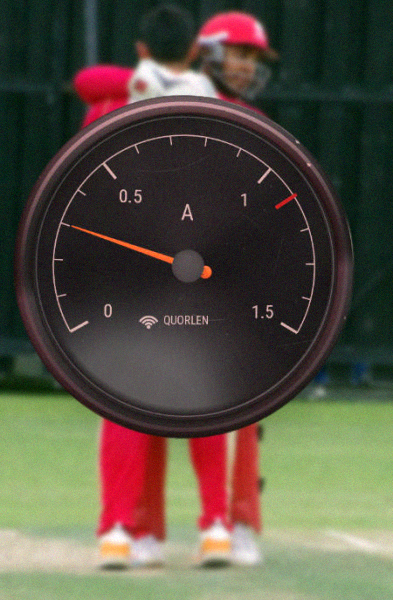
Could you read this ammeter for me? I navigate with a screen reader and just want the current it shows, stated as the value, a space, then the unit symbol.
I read 0.3 A
